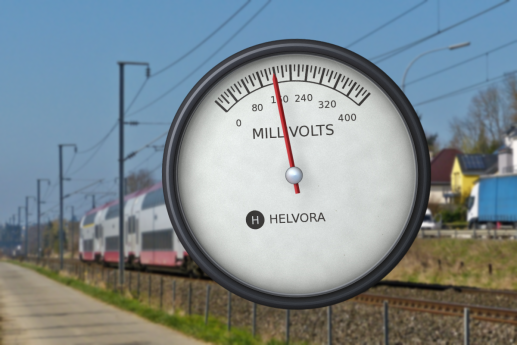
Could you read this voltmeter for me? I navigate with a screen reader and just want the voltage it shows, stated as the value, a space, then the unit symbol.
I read 160 mV
